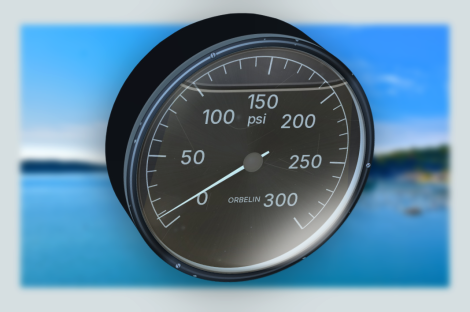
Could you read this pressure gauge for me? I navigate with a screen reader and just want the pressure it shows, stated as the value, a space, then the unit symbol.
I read 10 psi
